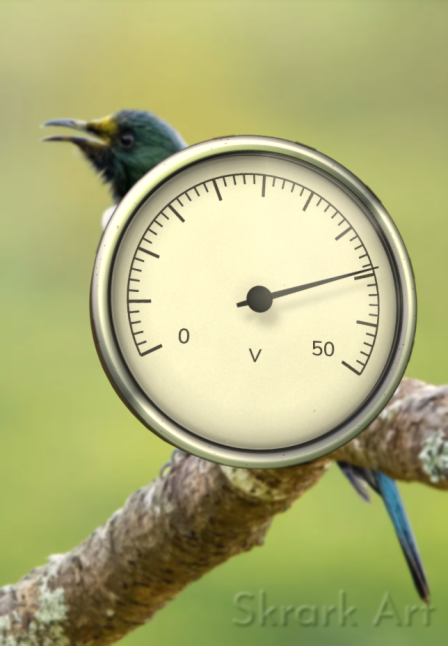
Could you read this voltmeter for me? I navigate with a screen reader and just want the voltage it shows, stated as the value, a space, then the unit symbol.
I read 39.5 V
